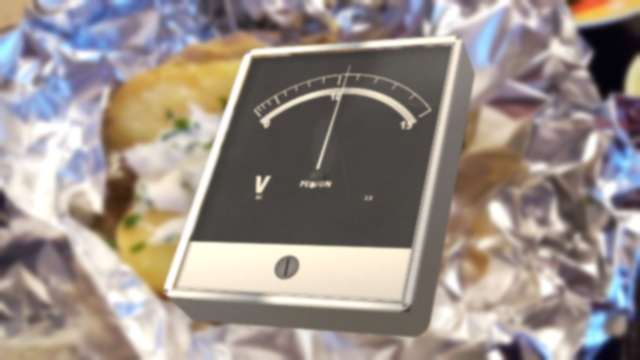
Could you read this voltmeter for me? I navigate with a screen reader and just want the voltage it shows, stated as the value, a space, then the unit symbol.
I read 10.5 V
